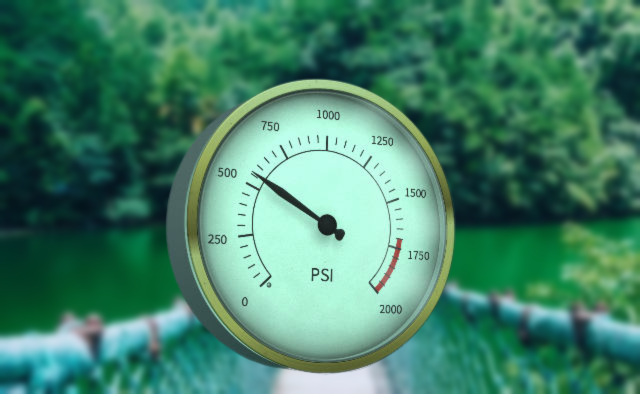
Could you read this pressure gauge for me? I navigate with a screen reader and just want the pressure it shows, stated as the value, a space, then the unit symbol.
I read 550 psi
